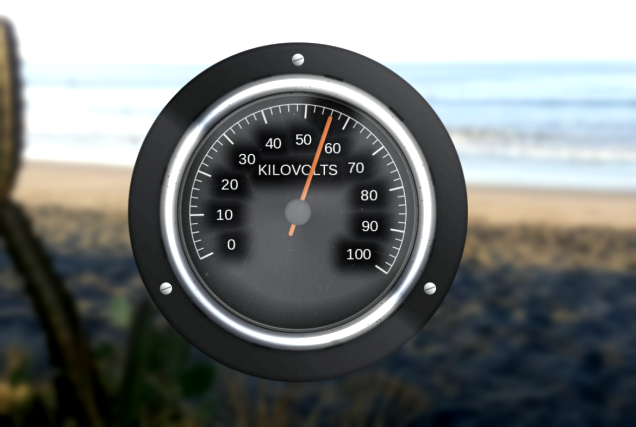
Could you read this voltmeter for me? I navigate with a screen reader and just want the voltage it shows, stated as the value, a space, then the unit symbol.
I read 56 kV
